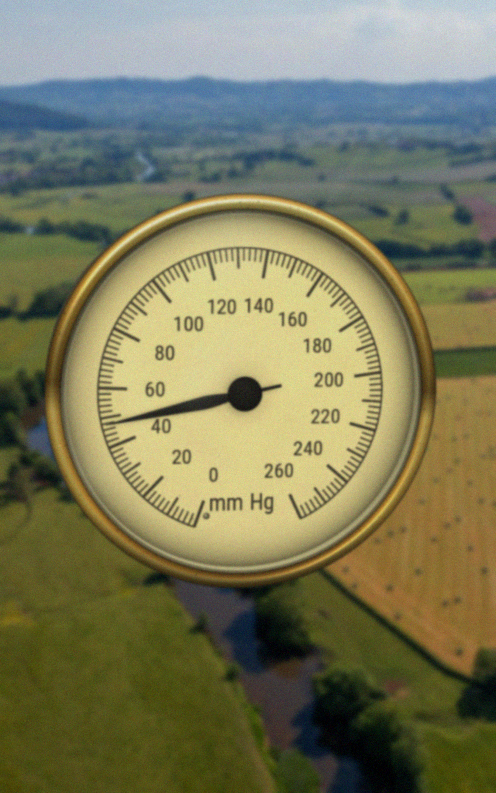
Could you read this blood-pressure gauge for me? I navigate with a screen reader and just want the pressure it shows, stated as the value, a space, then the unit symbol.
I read 48 mmHg
